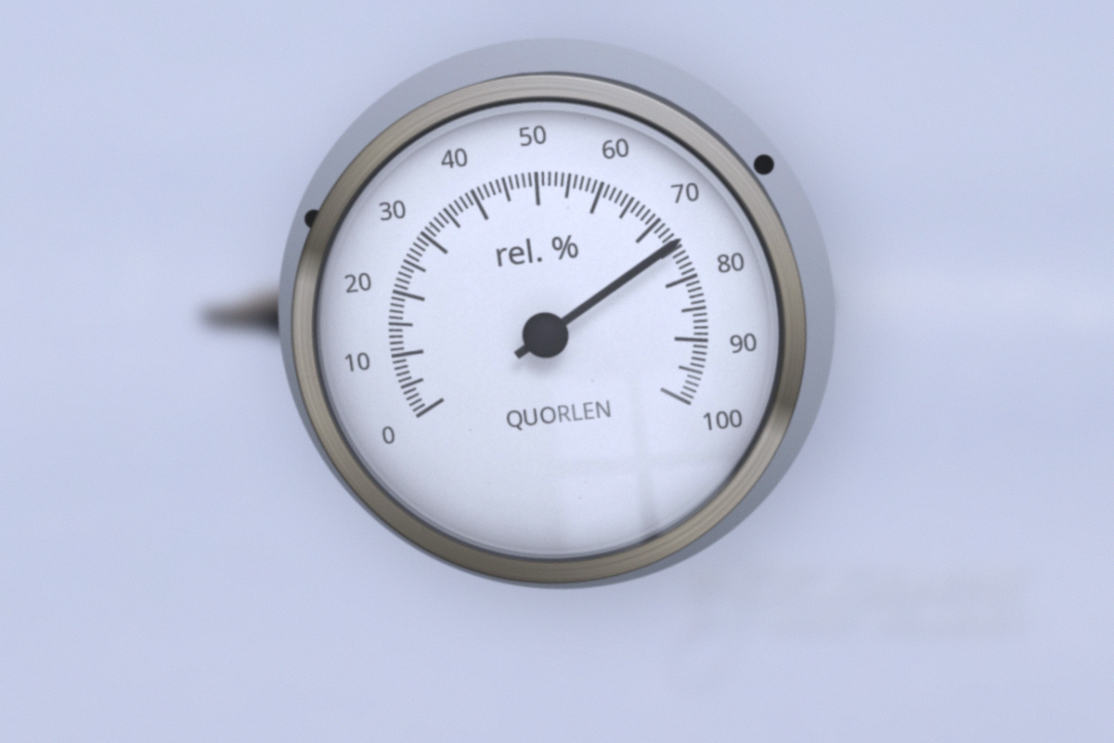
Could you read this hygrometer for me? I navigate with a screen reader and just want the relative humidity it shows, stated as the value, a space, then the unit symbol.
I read 74 %
